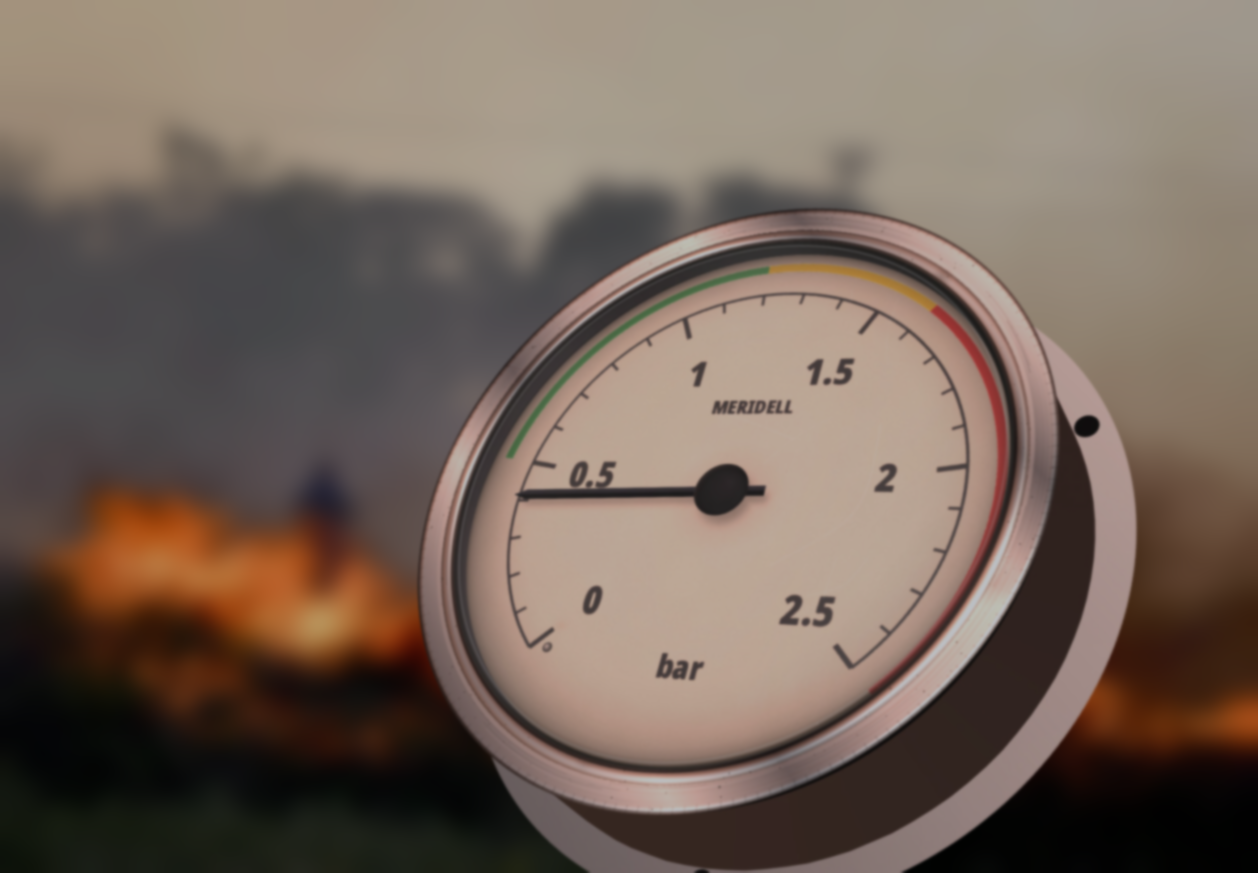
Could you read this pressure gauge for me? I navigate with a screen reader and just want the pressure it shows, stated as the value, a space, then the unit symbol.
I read 0.4 bar
